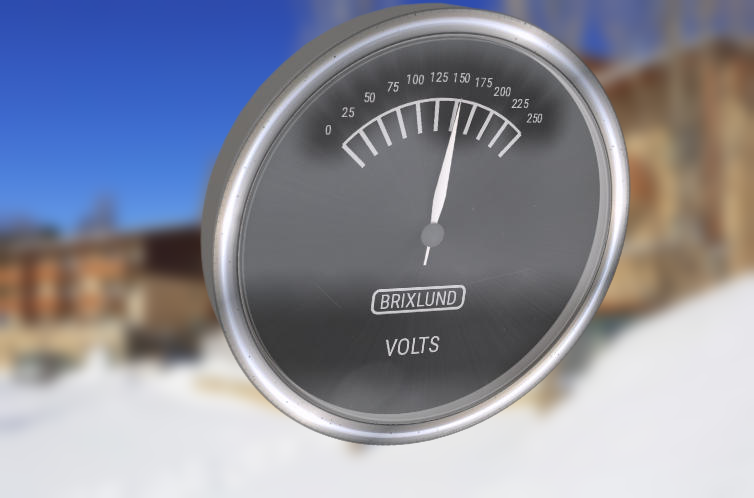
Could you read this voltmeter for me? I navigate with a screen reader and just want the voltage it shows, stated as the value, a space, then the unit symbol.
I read 150 V
